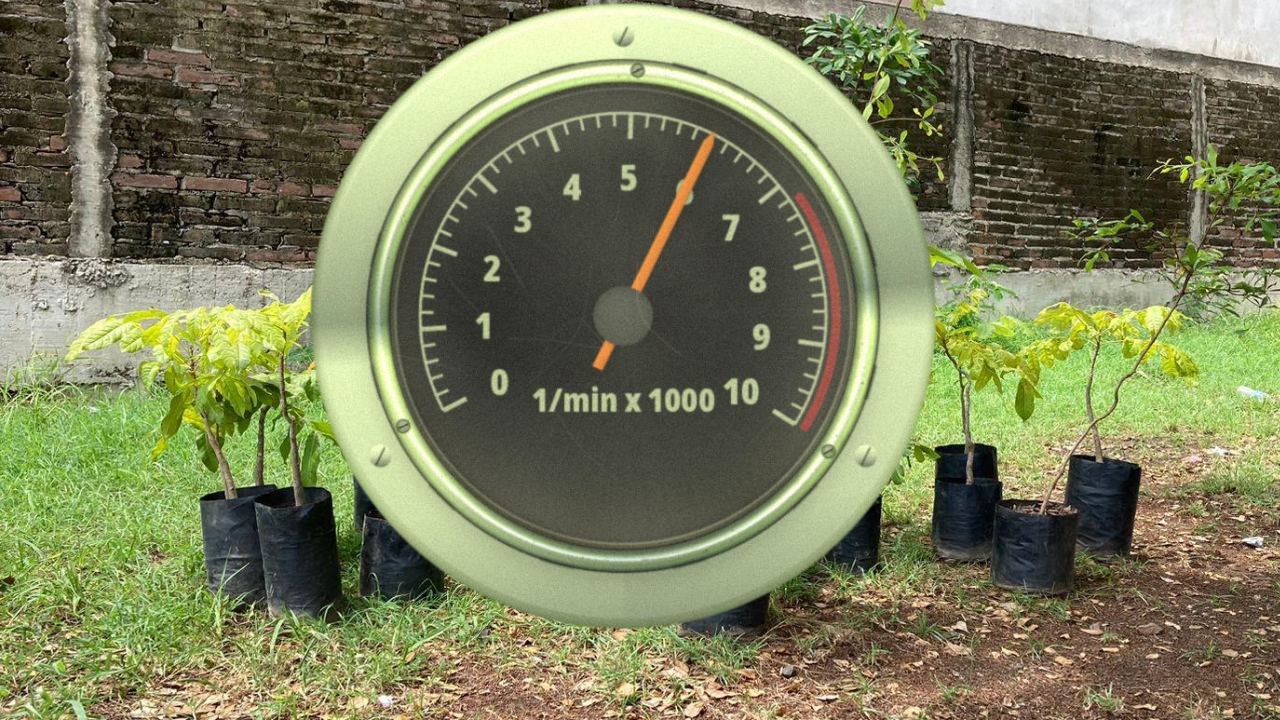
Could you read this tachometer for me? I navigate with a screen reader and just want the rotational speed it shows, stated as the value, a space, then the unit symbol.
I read 6000 rpm
